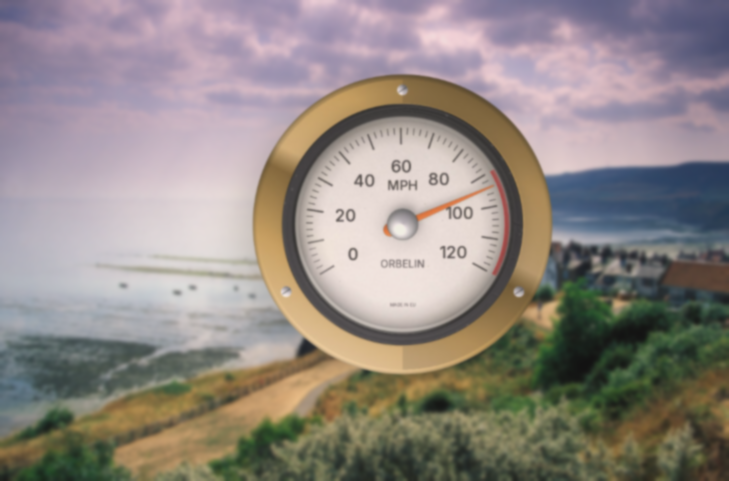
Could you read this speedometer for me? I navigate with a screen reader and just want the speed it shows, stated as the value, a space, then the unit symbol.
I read 94 mph
